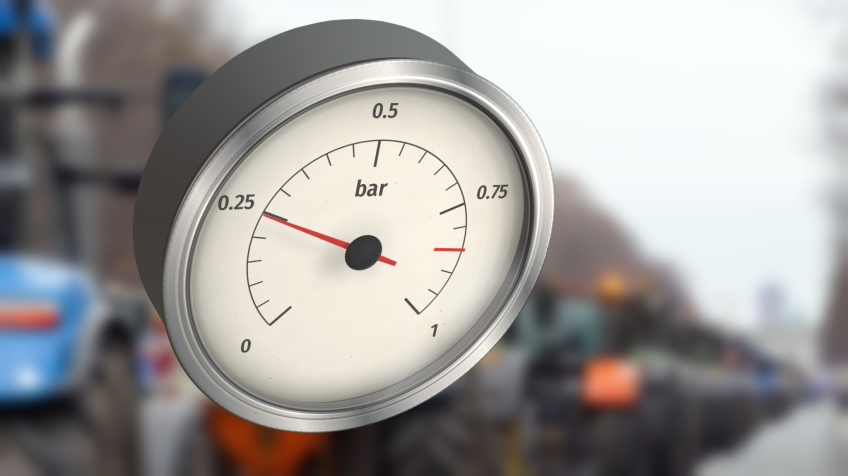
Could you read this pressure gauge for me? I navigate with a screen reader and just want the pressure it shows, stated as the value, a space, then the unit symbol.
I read 0.25 bar
